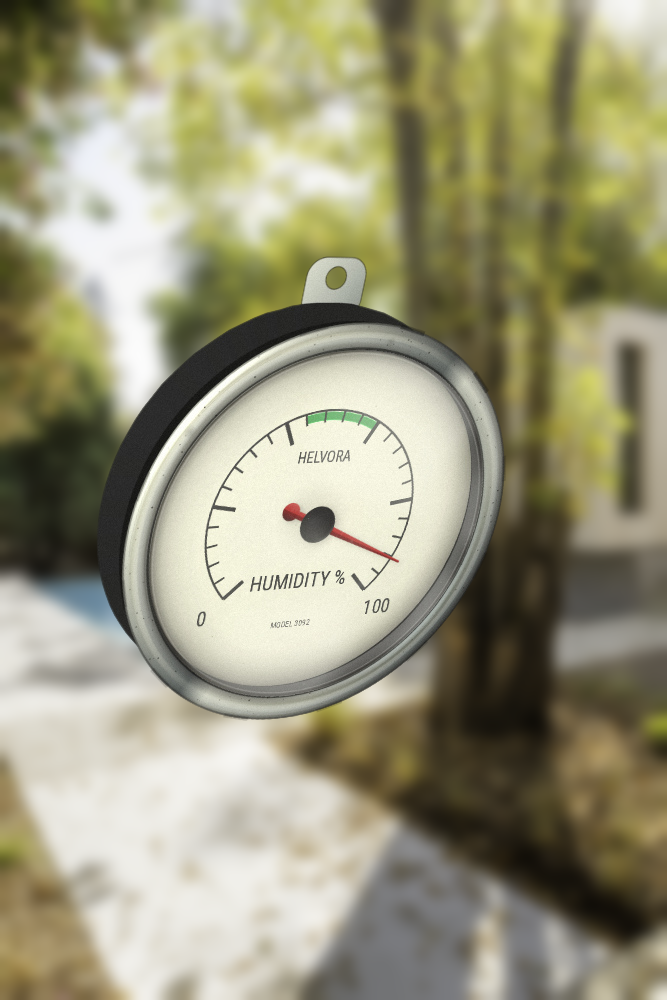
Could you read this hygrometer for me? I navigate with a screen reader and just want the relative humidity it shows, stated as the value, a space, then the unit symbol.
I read 92 %
